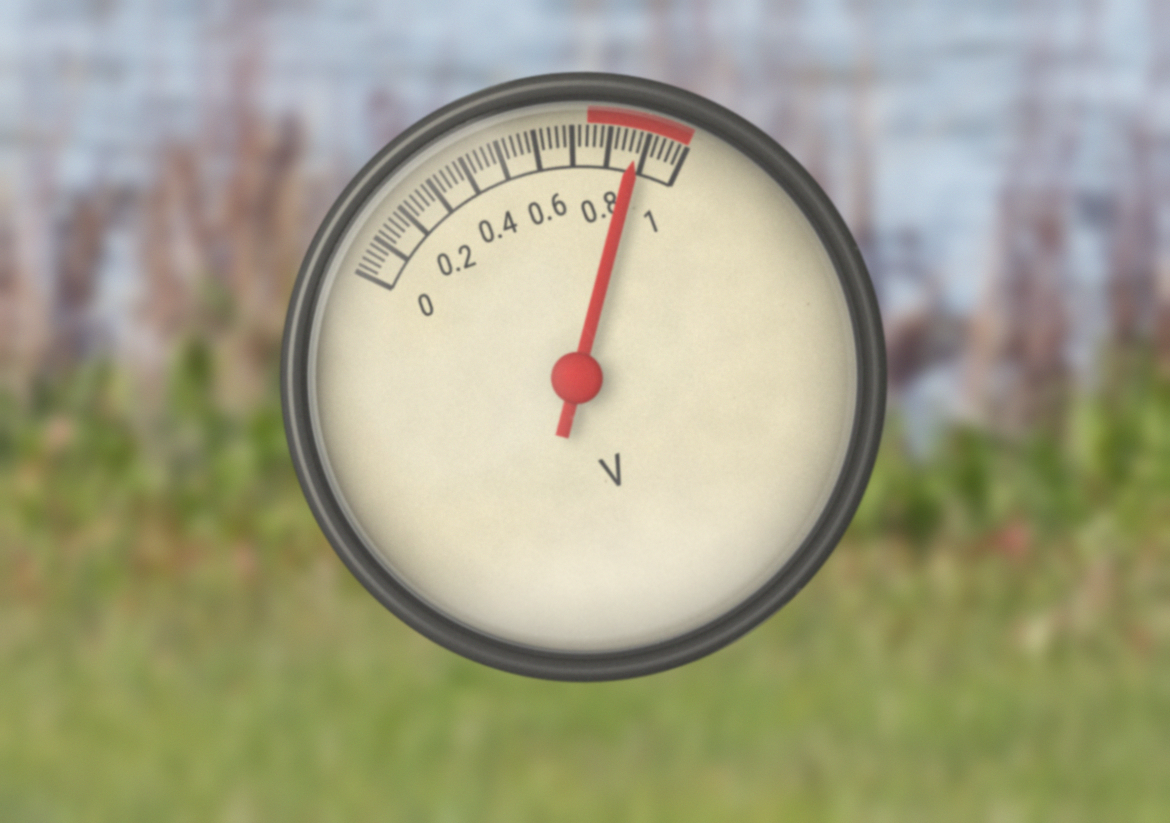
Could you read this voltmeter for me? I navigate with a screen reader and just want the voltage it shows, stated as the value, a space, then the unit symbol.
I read 0.88 V
